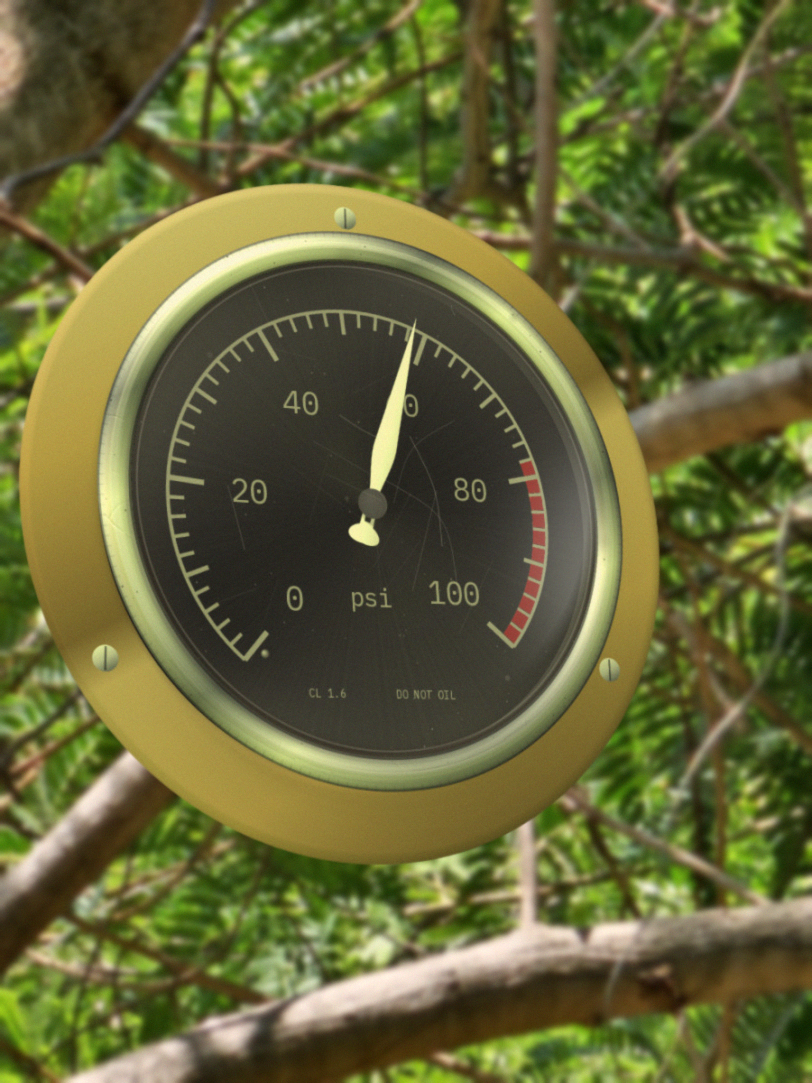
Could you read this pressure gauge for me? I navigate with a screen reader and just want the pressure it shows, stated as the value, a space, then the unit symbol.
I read 58 psi
